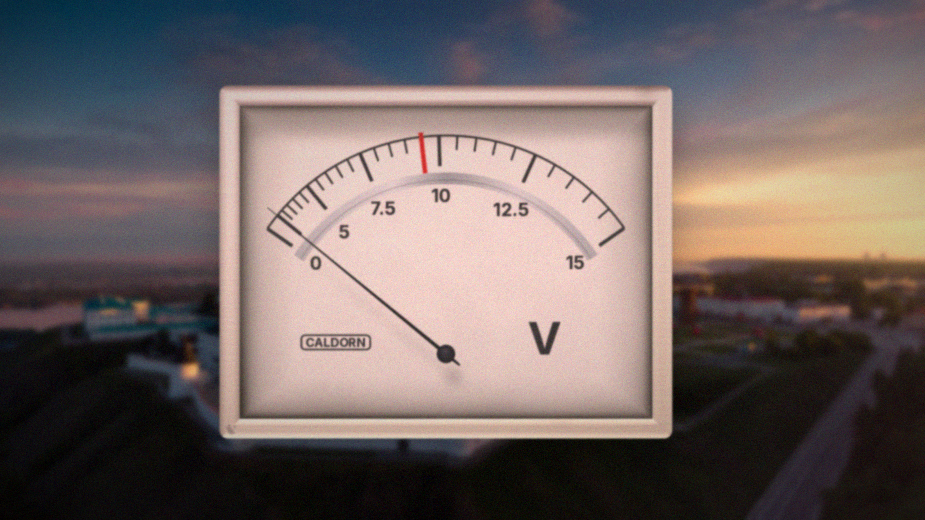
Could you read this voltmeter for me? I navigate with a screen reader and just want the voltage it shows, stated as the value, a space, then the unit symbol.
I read 2.5 V
